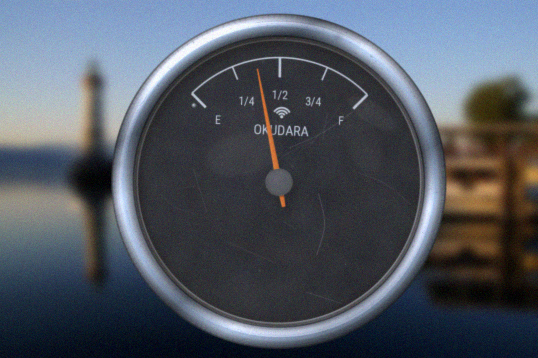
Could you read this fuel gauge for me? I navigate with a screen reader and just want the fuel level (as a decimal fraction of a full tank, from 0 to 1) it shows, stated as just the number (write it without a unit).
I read 0.375
